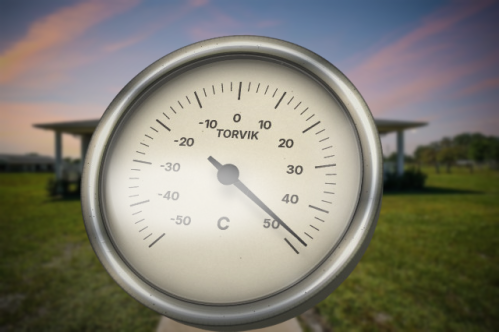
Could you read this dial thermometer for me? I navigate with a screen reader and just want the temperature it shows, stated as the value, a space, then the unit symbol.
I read 48 °C
